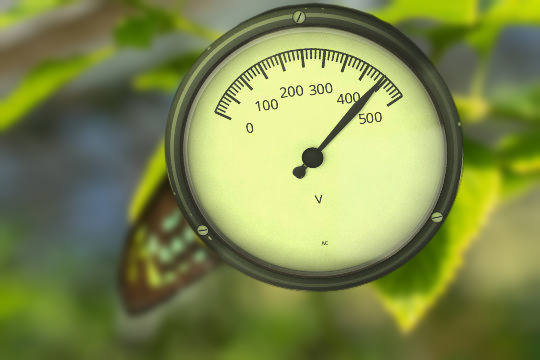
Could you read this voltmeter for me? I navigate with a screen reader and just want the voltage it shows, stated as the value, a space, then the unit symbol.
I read 440 V
